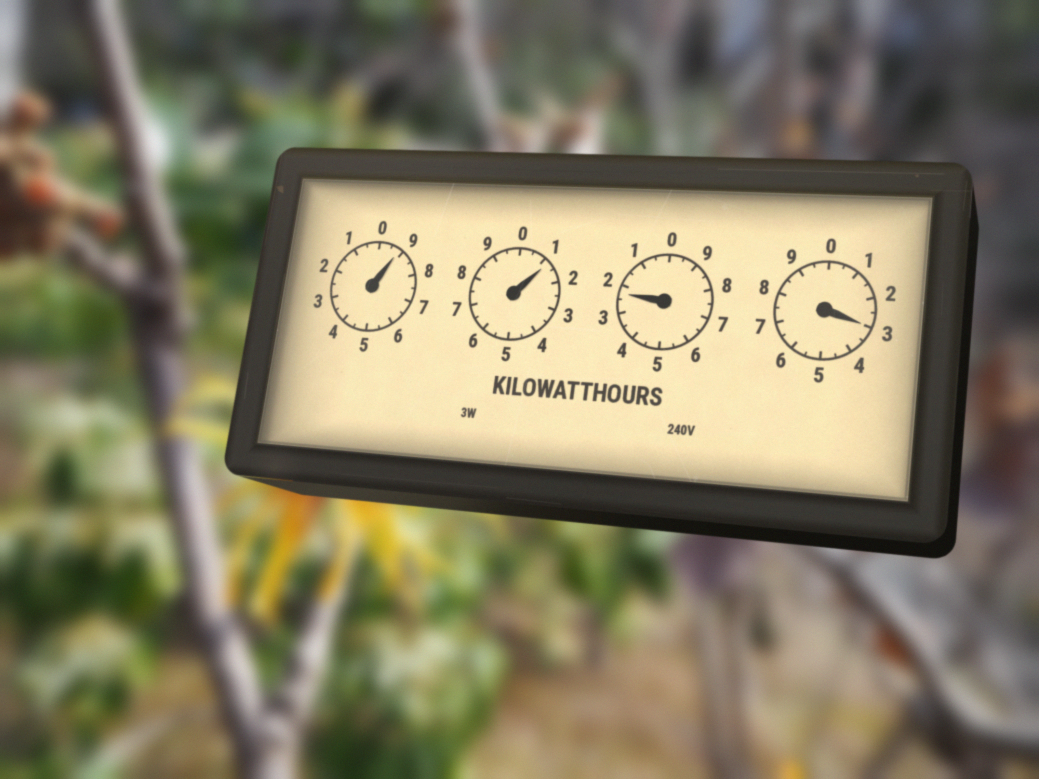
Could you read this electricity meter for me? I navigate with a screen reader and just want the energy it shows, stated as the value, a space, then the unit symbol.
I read 9123 kWh
